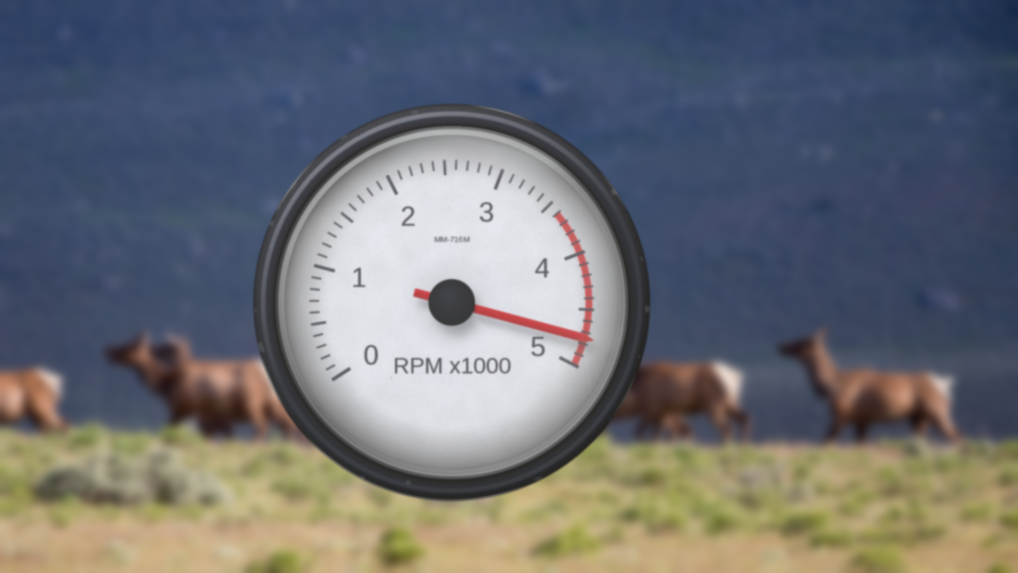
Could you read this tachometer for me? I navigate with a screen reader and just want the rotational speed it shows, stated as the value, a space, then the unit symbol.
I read 4750 rpm
